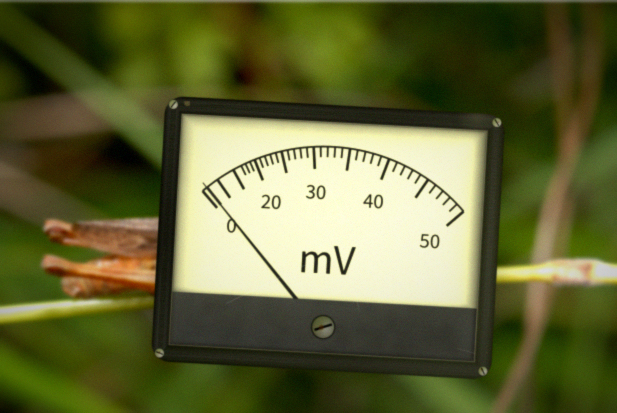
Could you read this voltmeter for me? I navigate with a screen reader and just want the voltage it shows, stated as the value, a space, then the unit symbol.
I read 5 mV
